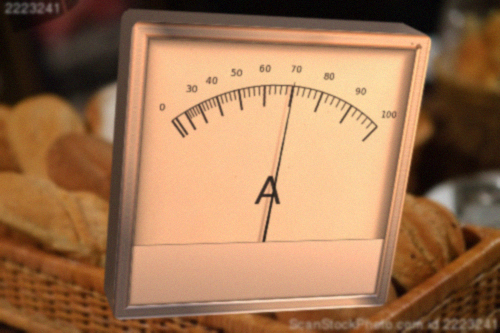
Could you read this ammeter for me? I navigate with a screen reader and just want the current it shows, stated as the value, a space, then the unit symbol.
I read 70 A
